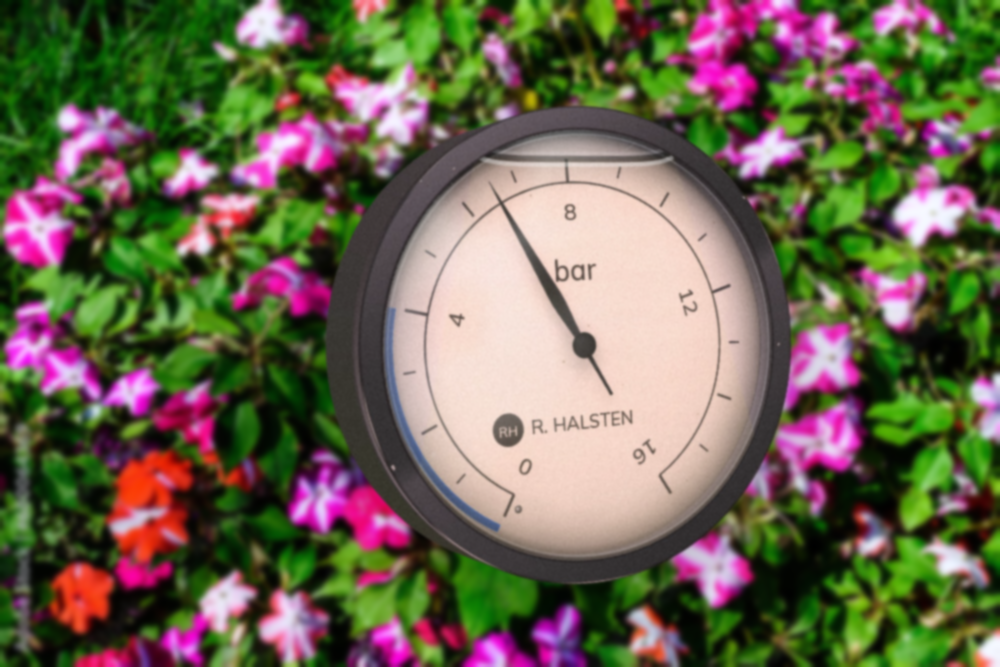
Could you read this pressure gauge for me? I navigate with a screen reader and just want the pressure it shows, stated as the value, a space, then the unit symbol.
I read 6.5 bar
